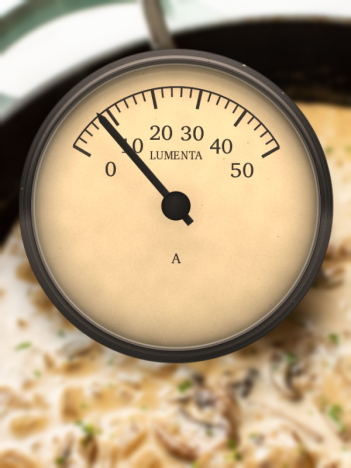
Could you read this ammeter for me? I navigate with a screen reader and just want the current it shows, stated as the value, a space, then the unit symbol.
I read 8 A
